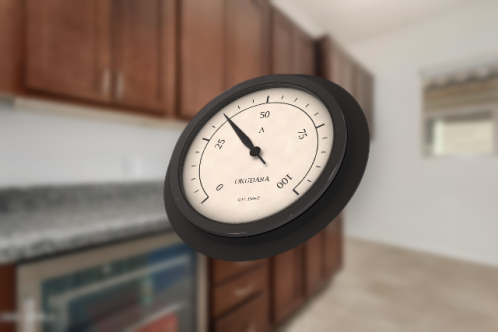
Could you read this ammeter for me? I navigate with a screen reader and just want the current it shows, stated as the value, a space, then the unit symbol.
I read 35 A
